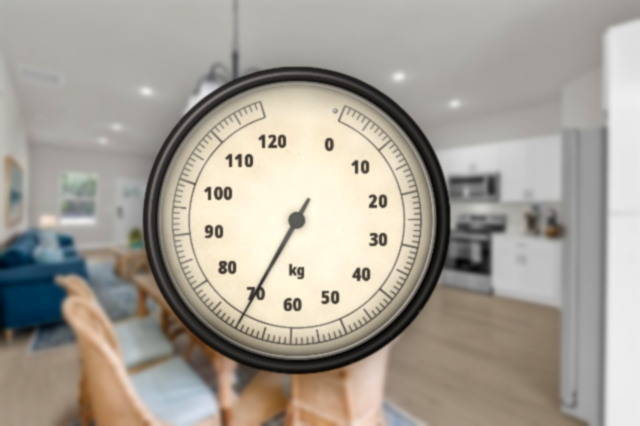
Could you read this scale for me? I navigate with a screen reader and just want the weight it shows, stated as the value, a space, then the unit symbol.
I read 70 kg
